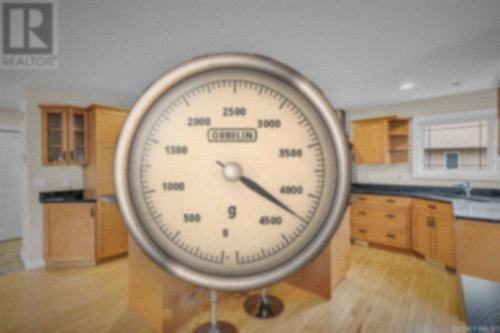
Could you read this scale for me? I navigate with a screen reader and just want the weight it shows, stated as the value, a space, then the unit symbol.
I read 4250 g
